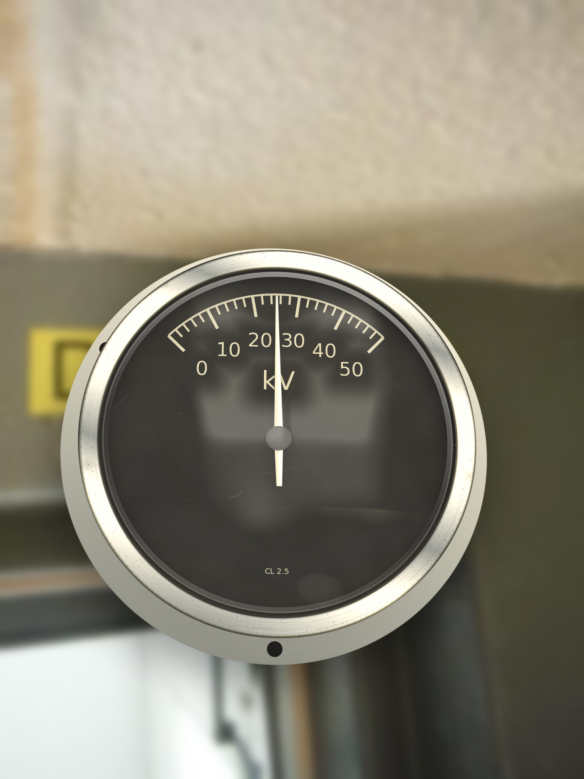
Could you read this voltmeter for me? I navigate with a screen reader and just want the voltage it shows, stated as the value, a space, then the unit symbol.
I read 25 kV
